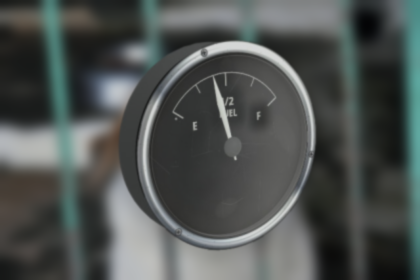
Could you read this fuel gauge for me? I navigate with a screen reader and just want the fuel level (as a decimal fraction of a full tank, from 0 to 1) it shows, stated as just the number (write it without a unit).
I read 0.375
